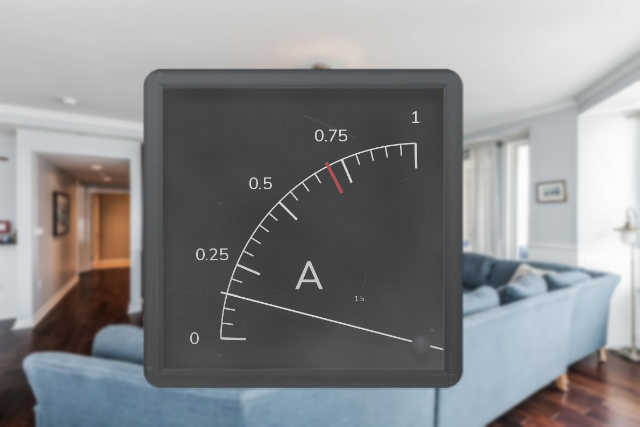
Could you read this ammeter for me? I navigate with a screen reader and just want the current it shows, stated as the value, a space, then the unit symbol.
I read 0.15 A
